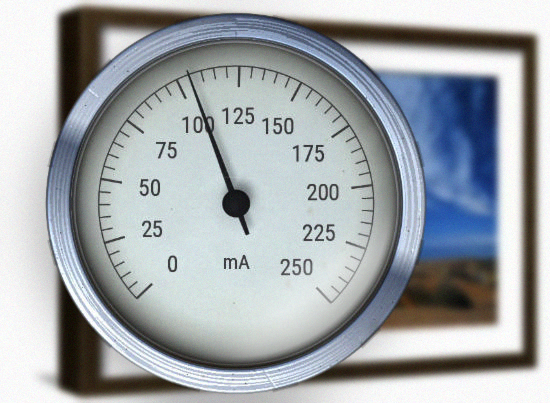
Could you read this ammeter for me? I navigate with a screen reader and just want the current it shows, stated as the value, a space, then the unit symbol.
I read 105 mA
